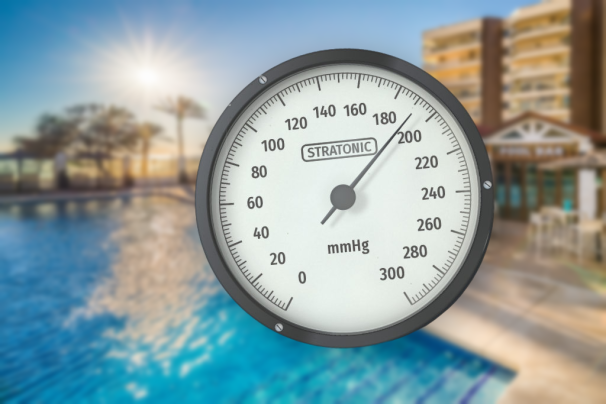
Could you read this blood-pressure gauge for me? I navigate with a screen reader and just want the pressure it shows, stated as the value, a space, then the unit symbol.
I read 192 mmHg
